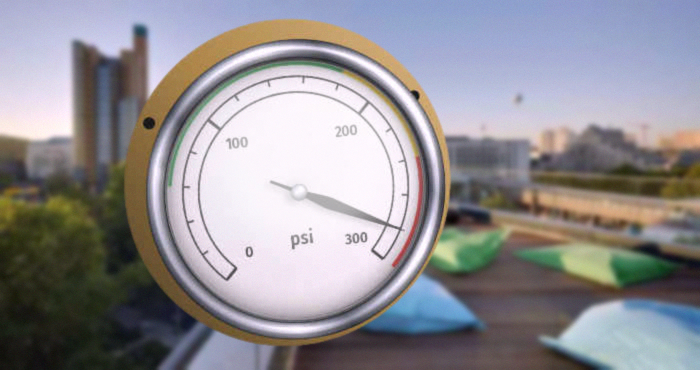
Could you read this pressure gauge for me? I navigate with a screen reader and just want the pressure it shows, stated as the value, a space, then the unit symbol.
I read 280 psi
